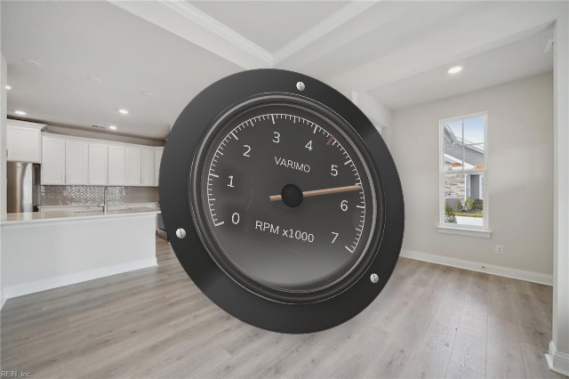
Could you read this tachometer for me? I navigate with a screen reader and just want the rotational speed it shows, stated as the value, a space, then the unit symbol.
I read 5600 rpm
